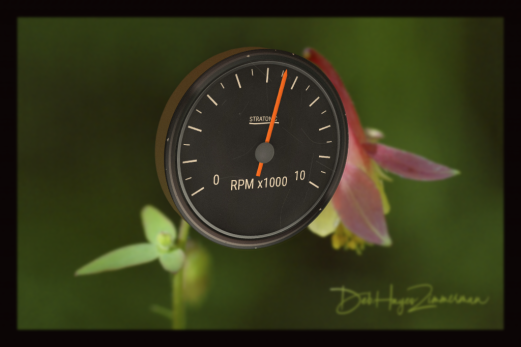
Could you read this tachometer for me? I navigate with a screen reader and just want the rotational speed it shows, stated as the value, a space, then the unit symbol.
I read 5500 rpm
